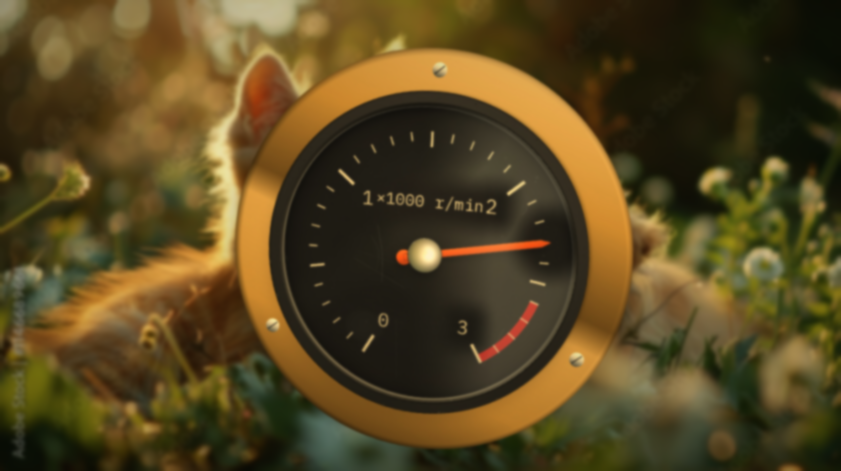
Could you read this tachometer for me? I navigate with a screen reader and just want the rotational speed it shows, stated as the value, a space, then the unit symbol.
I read 2300 rpm
